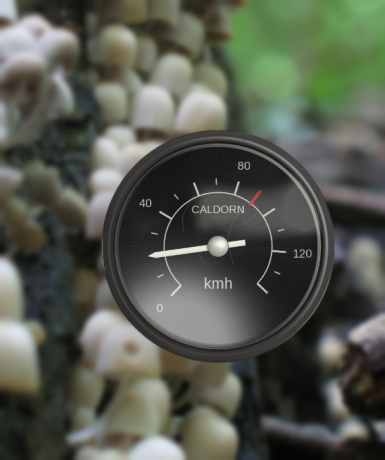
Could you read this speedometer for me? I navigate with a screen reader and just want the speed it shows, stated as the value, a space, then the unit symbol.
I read 20 km/h
